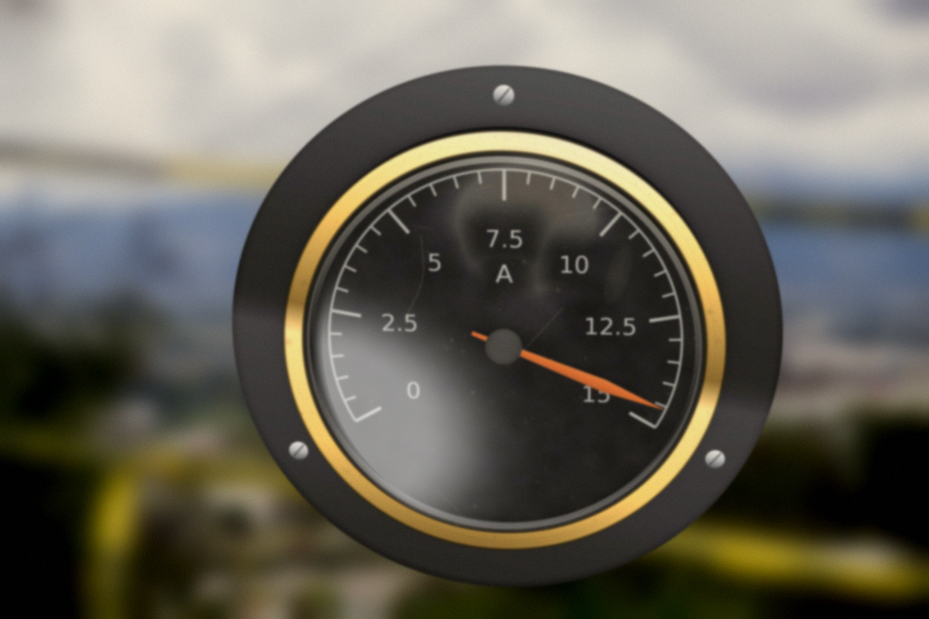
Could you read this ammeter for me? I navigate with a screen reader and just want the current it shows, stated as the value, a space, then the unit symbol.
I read 14.5 A
